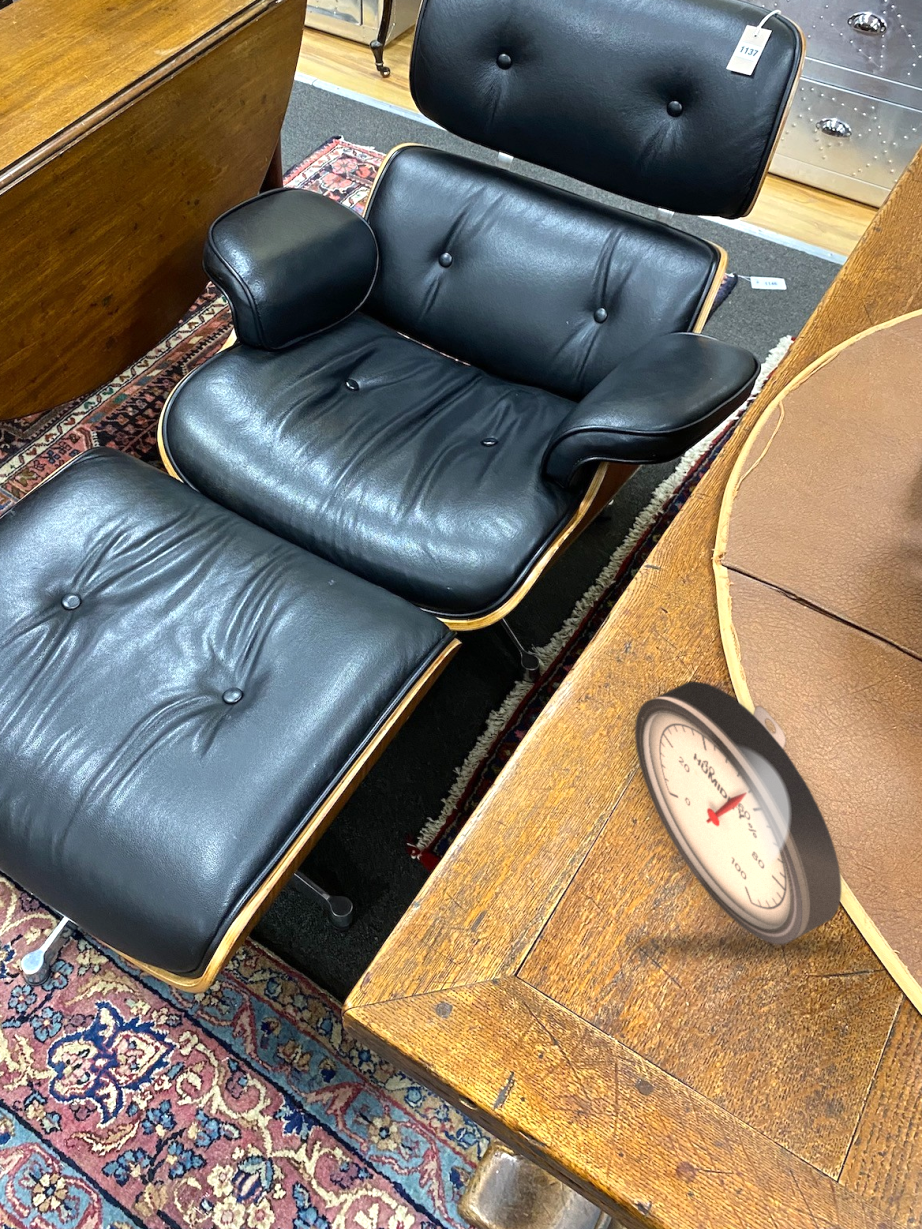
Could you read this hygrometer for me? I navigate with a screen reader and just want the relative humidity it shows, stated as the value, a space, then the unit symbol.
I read 56 %
